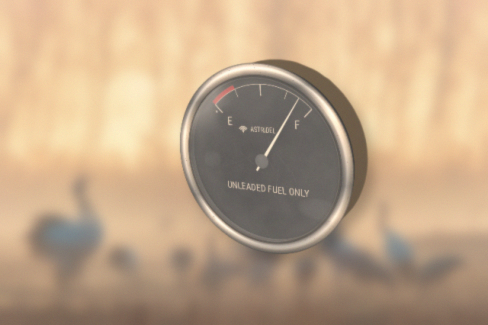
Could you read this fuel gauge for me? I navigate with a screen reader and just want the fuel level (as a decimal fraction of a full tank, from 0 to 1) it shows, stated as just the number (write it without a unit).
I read 0.875
